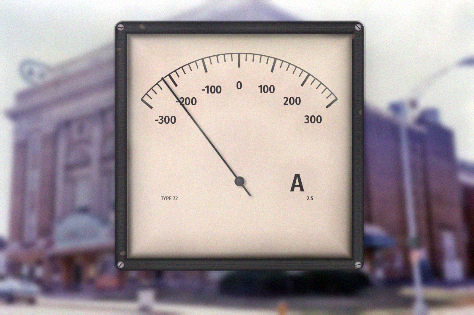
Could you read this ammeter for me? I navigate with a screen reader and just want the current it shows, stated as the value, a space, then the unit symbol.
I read -220 A
